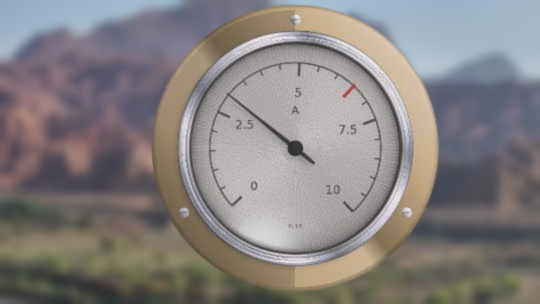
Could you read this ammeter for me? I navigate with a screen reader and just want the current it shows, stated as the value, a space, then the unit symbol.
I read 3 A
